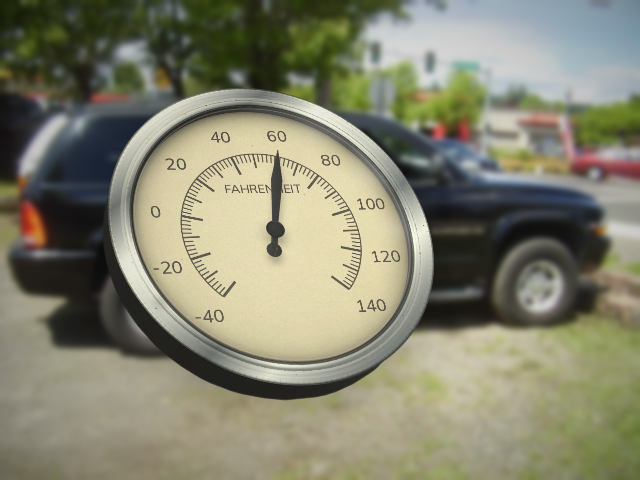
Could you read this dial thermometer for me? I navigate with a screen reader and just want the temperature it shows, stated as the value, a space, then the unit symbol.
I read 60 °F
